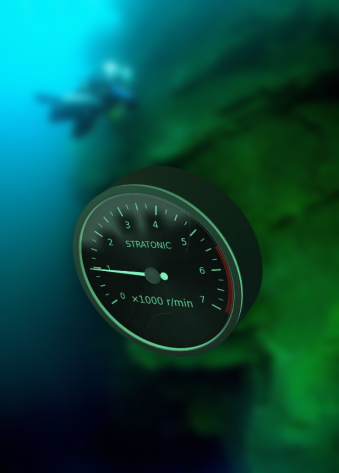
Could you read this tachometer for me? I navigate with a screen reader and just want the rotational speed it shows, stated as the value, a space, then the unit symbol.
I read 1000 rpm
